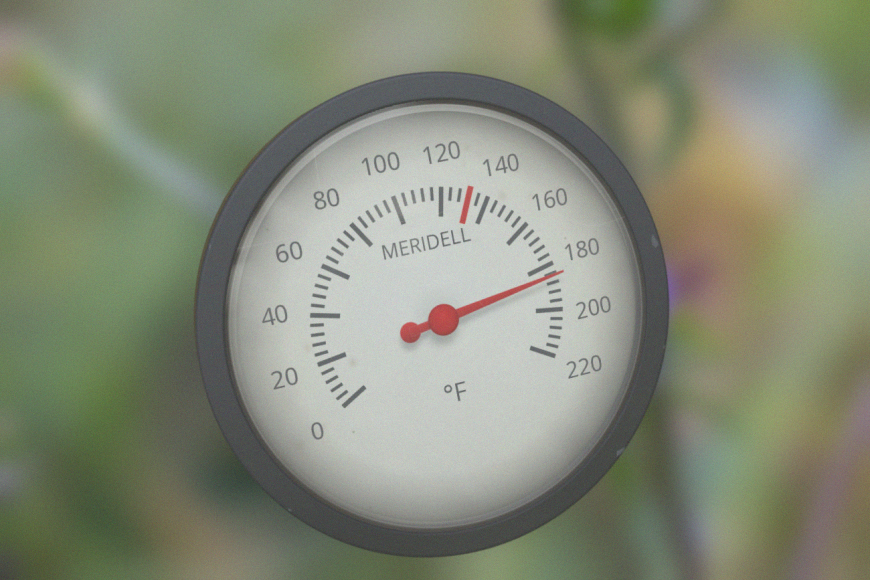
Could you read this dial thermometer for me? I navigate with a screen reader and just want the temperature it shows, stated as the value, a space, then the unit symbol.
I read 184 °F
